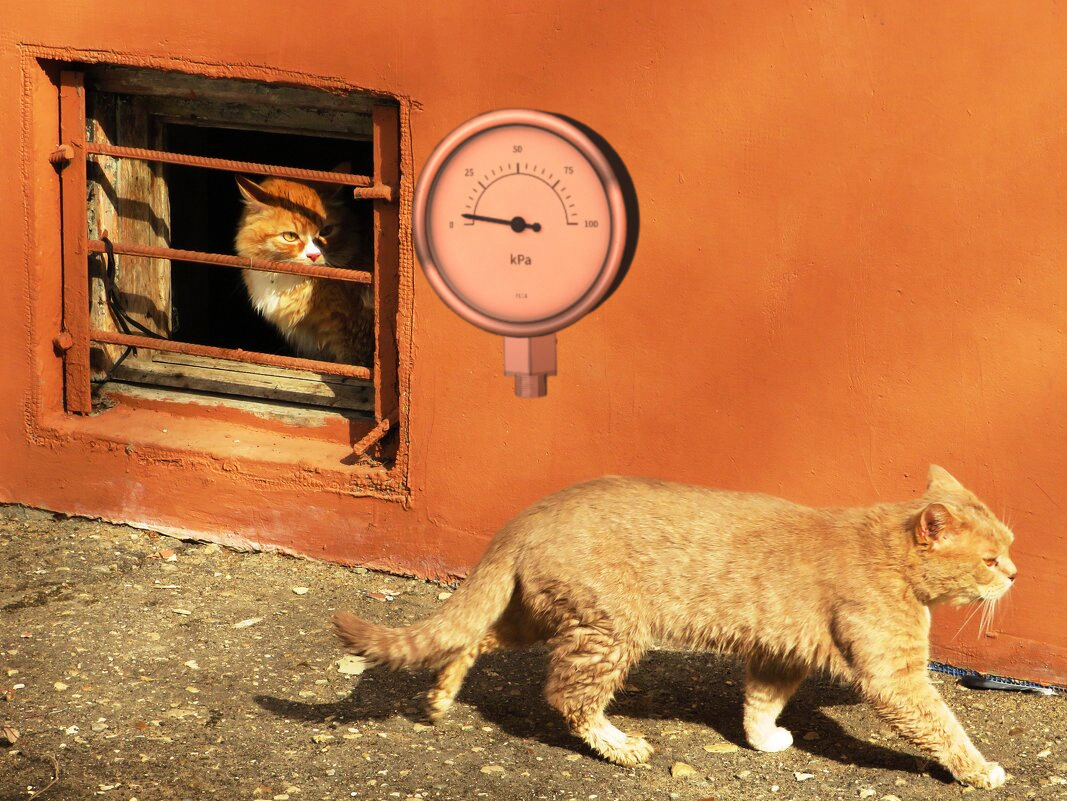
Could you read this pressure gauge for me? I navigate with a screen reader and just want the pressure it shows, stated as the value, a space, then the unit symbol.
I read 5 kPa
